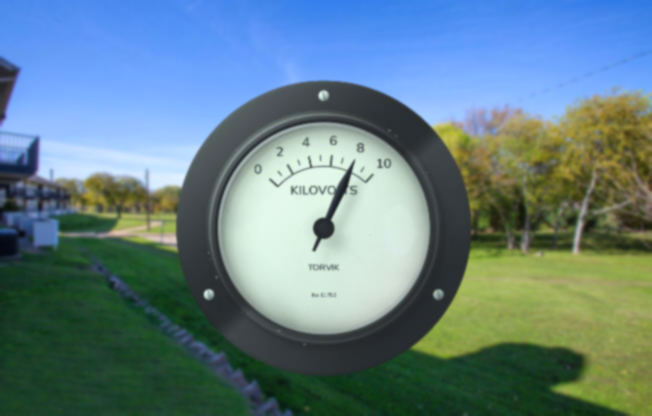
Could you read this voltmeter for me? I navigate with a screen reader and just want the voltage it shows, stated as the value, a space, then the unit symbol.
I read 8 kV
